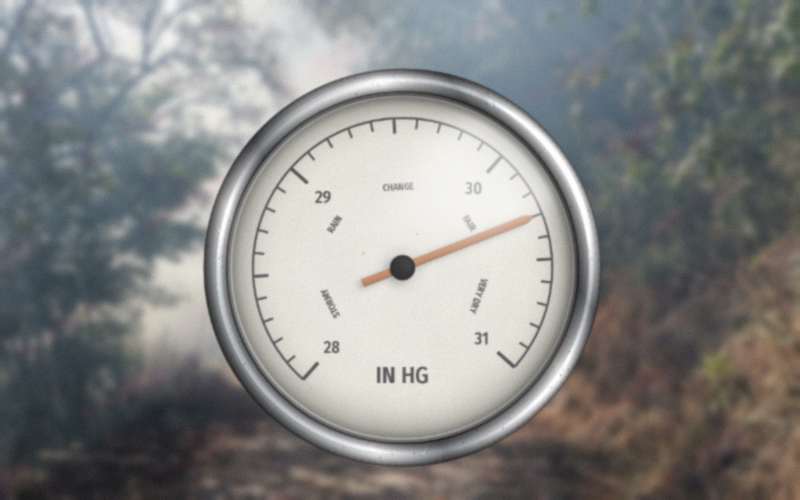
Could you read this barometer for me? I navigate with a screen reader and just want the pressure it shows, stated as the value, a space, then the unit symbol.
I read 30.3 inHg
